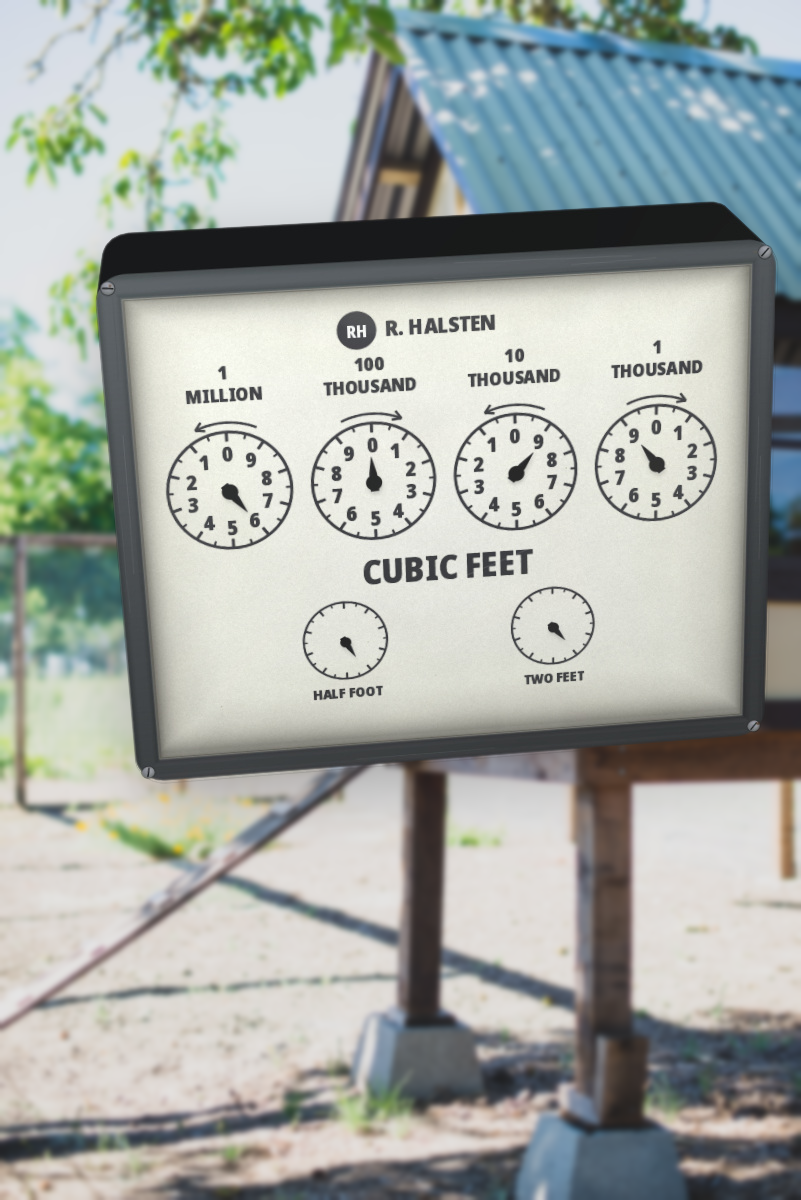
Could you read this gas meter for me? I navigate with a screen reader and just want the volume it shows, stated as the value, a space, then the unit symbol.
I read 598900 ft³
